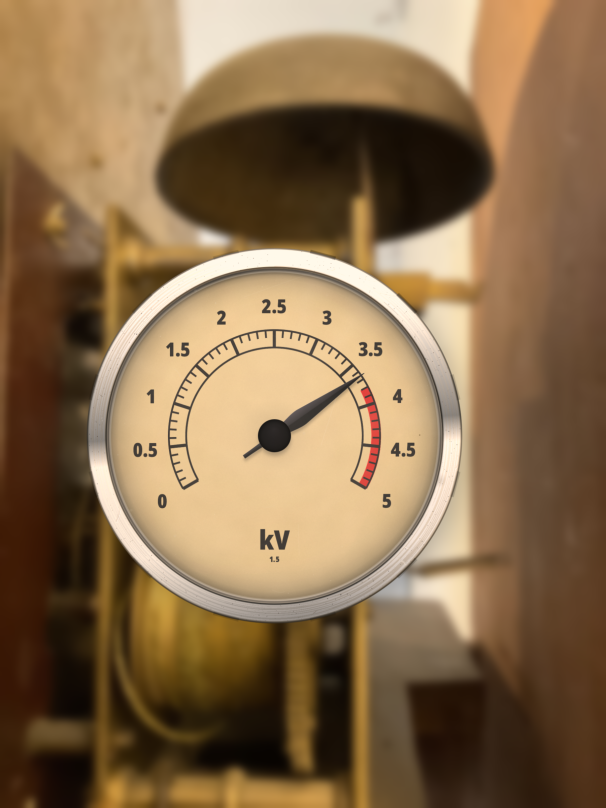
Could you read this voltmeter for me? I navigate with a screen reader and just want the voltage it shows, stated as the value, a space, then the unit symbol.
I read 3.65 kV
